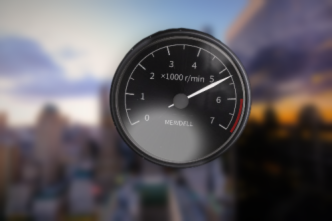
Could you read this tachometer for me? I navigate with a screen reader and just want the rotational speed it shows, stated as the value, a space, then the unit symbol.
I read 5250 rpm
